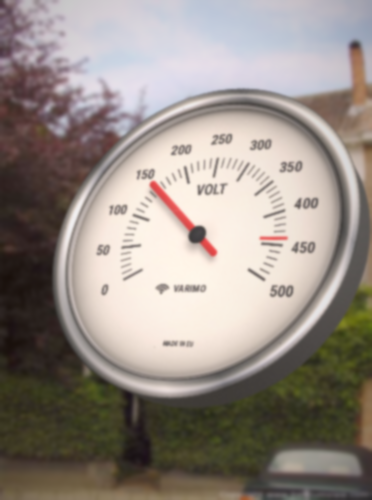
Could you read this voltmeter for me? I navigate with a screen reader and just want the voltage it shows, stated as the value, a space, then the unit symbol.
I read 150 V
